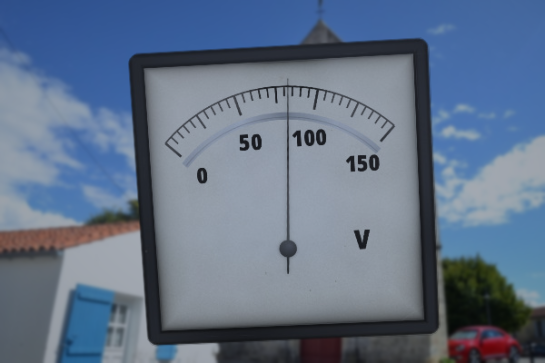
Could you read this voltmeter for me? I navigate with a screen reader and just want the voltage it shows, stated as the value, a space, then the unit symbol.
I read 82.5 V
